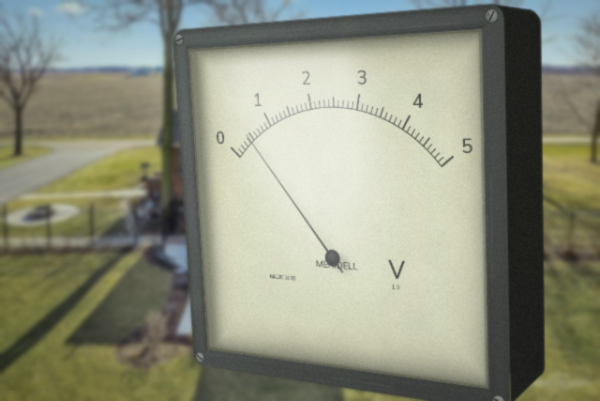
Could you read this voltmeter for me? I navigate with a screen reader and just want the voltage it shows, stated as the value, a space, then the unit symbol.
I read 0.5 V
